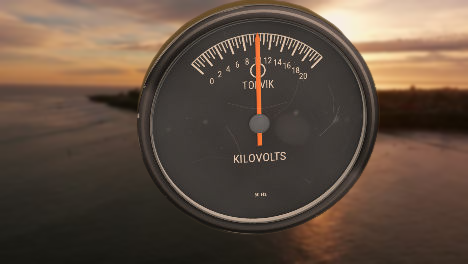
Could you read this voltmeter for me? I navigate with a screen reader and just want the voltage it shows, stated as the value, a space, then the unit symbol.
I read 10 kV
